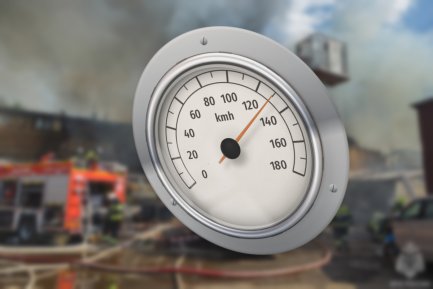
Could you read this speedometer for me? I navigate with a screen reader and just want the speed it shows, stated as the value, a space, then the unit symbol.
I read 130 km/h
